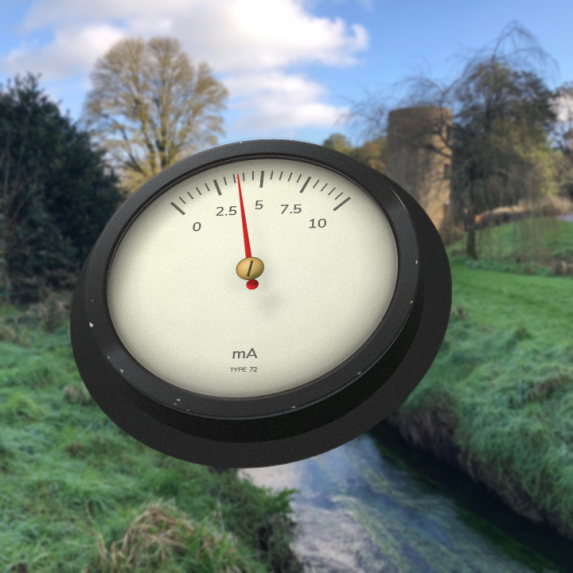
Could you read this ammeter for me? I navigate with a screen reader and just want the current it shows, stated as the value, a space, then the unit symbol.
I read 3.75 mA
